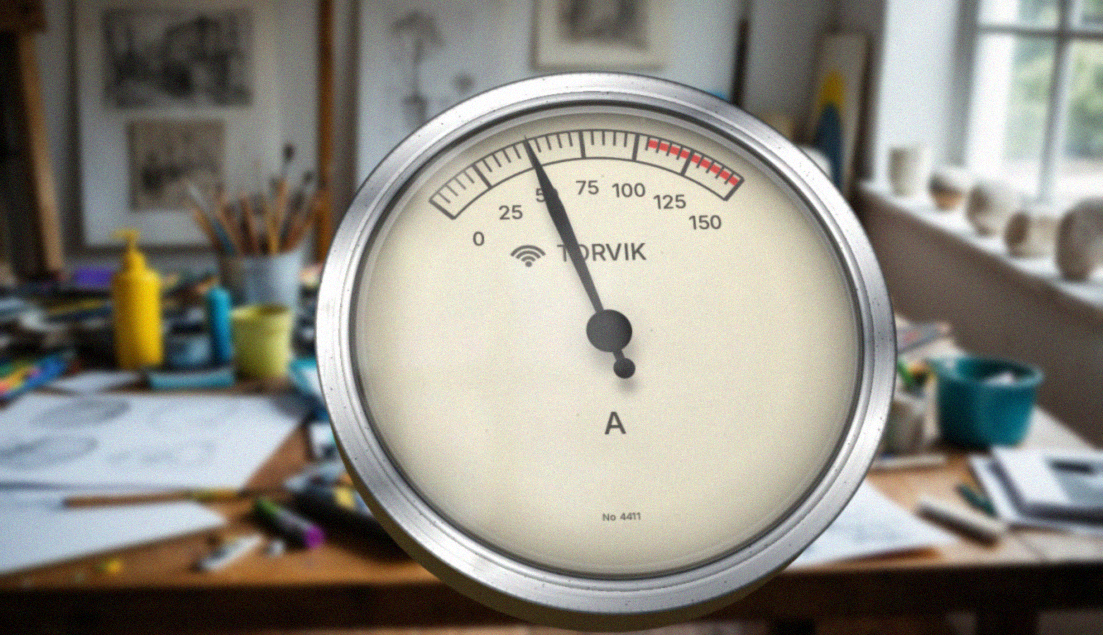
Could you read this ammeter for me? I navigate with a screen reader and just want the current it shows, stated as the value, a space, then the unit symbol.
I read 50 A
